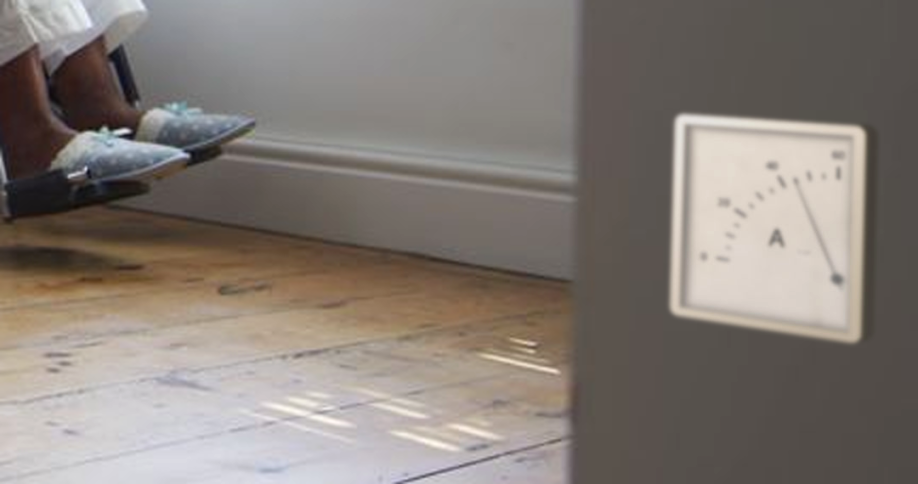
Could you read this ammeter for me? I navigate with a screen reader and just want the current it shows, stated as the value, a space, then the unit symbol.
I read 45 A
